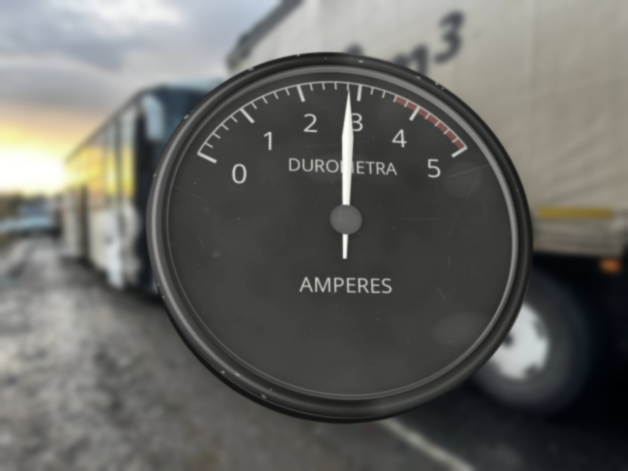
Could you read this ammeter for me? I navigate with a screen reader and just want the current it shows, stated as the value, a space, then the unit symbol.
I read 2.8 A
